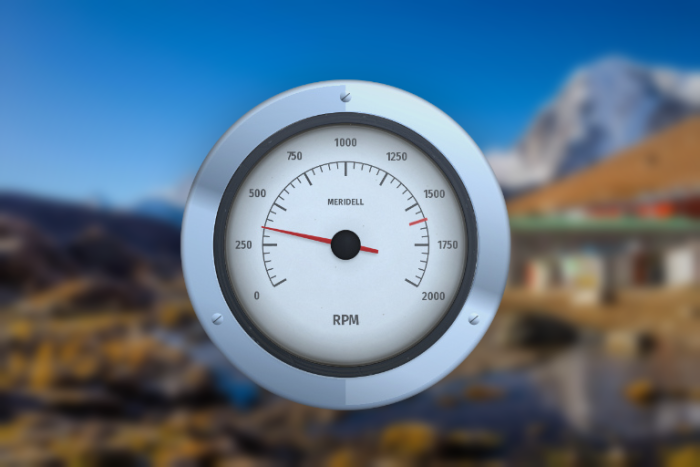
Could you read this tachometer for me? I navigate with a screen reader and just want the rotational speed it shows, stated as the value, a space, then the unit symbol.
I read 350 rpm
